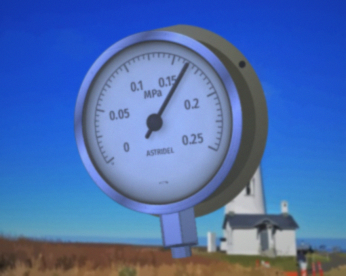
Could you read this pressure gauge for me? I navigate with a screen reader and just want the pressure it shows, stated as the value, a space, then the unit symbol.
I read 0.165 MPa
